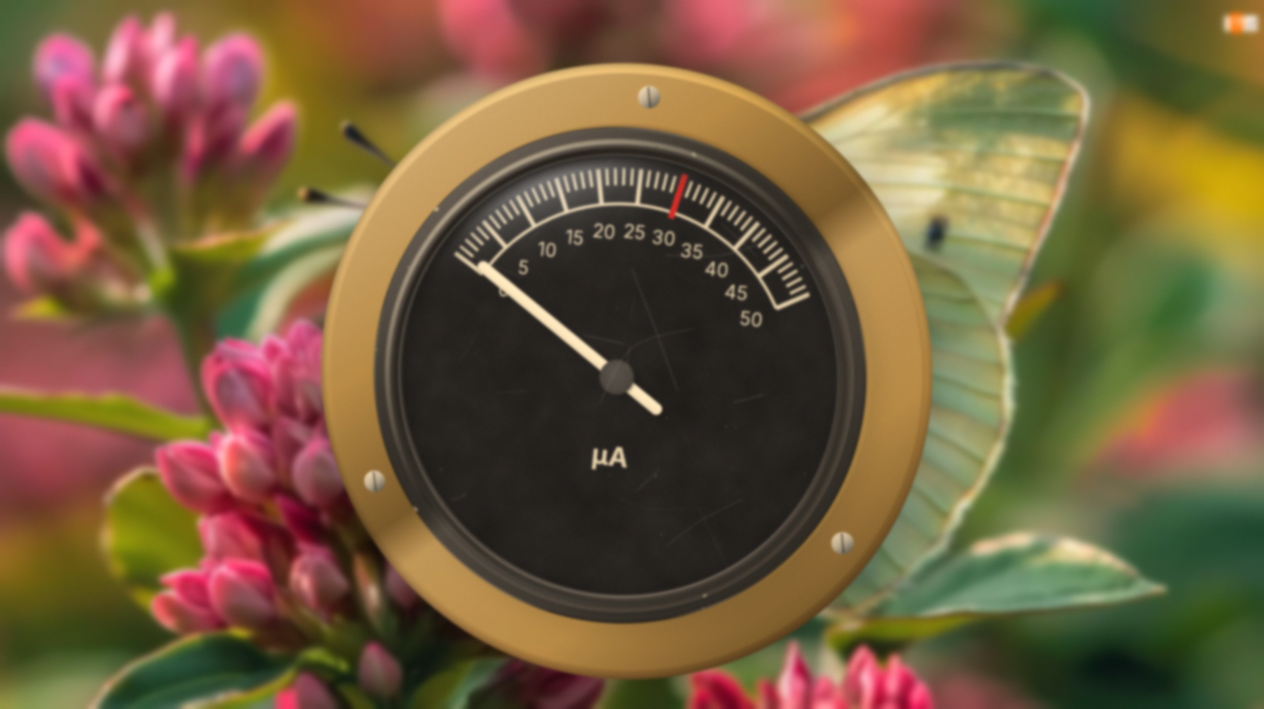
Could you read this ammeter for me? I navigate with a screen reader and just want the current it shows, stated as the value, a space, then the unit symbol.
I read 1 µA
